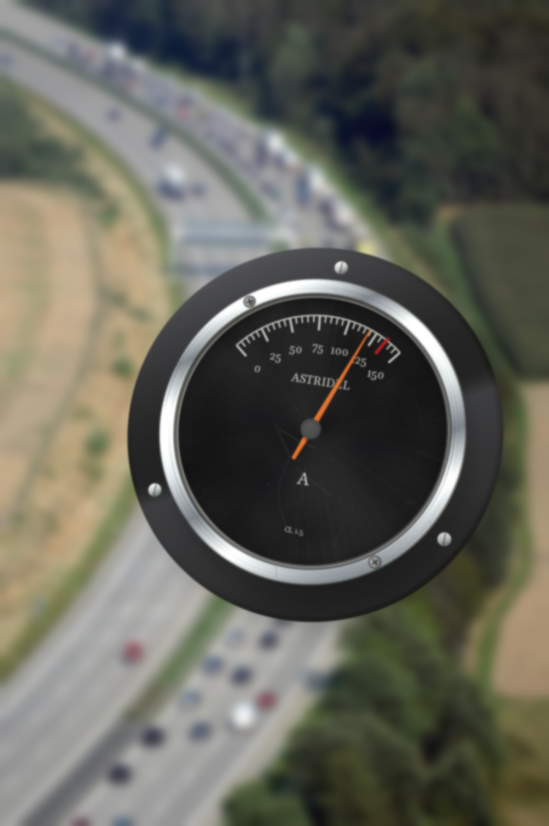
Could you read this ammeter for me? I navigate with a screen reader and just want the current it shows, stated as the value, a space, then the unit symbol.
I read 120 A
